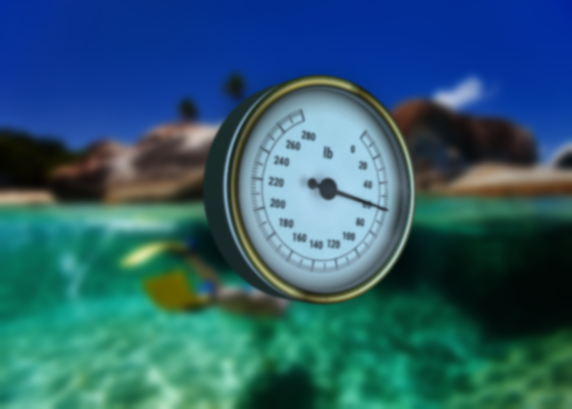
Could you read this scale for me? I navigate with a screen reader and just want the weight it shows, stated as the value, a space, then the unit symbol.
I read 60 lb
